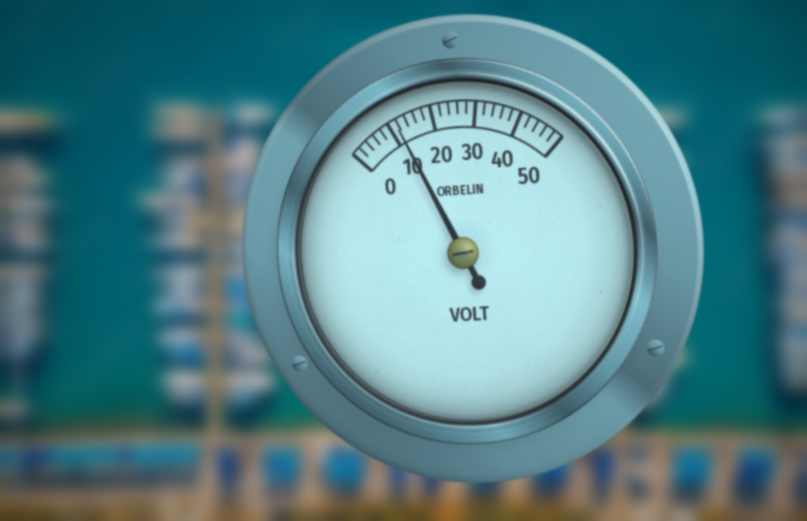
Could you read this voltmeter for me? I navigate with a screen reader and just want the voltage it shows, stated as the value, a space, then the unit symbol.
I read 12 V
